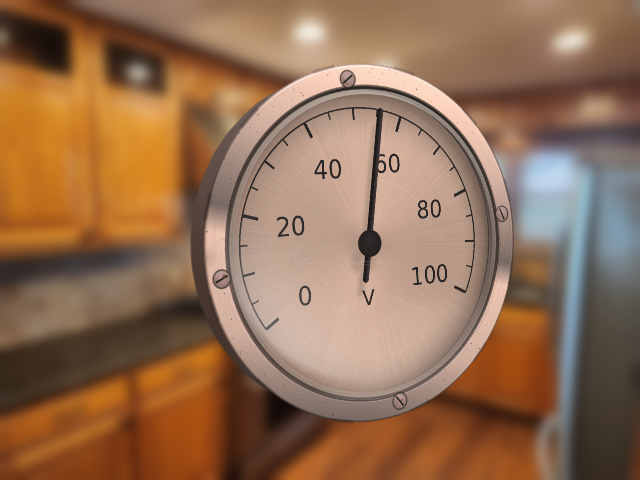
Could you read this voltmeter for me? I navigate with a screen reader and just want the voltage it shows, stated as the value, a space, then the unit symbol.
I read 55 V
